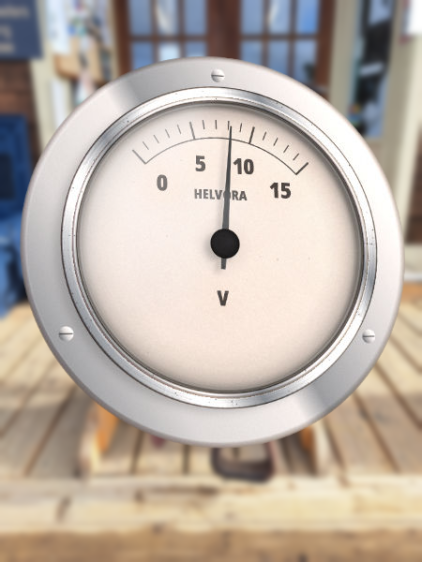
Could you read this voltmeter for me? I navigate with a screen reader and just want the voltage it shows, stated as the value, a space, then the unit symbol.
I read 8 V
